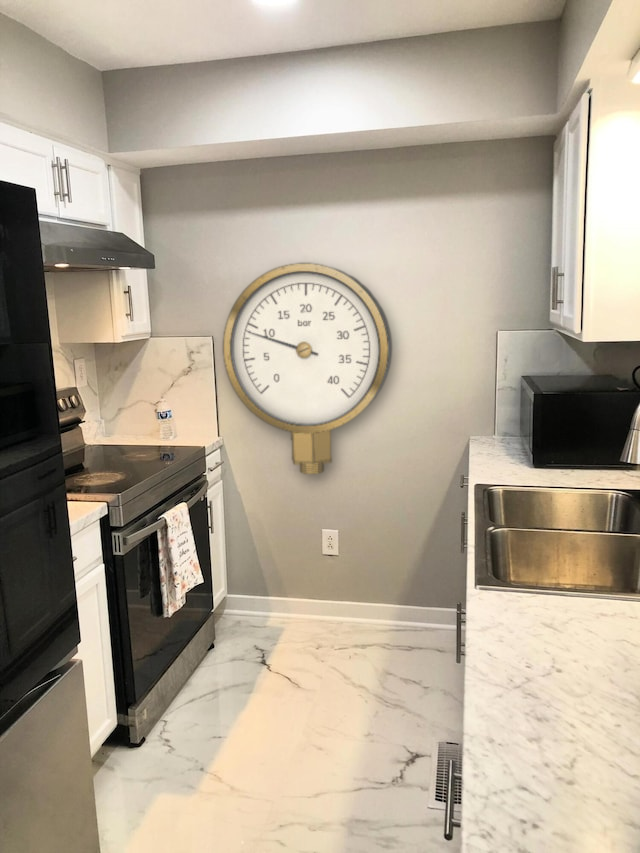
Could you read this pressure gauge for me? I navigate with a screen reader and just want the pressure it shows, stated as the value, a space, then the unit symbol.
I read 9 bar
